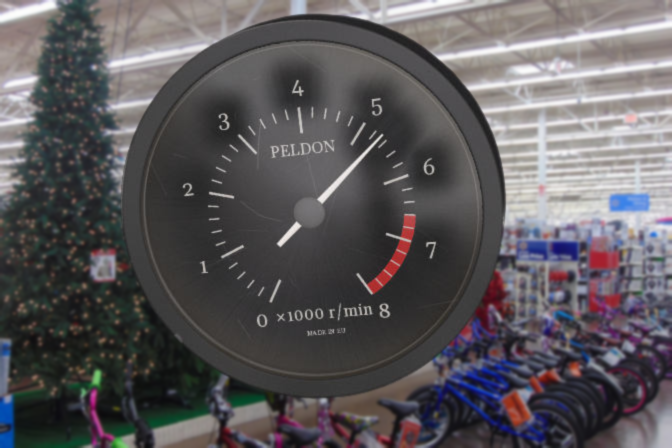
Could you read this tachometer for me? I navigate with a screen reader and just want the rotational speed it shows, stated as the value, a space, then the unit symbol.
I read 5300 rpm
